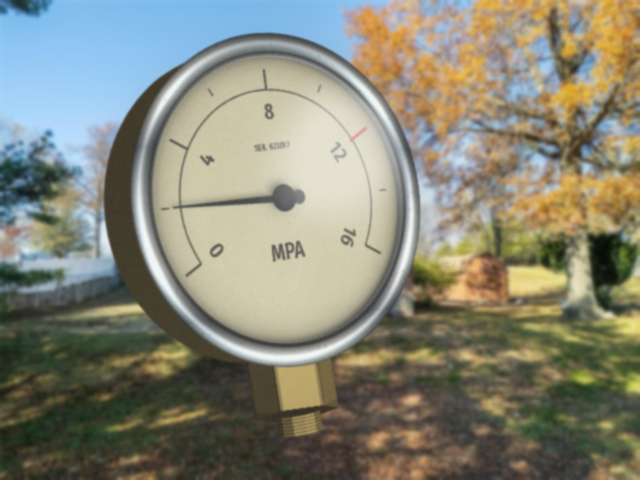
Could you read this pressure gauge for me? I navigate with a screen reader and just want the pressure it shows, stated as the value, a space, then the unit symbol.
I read 2 MPa
